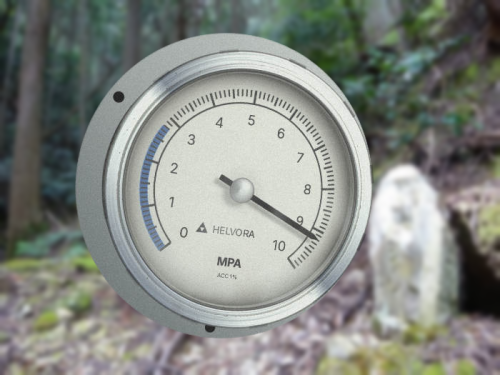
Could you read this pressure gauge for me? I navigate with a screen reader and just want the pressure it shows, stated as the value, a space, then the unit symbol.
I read 9.2 MPa
